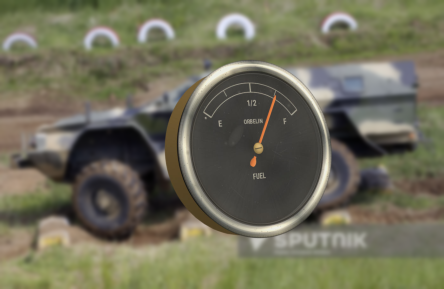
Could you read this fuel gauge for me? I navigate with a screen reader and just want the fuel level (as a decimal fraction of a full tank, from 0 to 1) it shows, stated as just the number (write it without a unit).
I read 0.75
